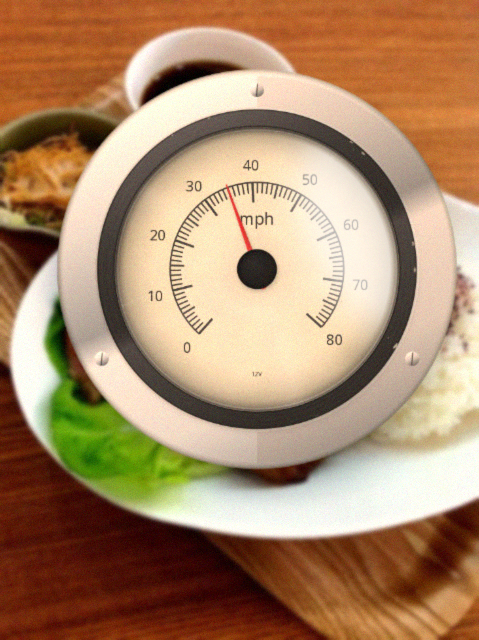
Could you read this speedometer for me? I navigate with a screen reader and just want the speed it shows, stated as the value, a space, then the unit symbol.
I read 35 mph
